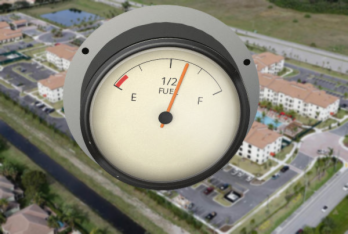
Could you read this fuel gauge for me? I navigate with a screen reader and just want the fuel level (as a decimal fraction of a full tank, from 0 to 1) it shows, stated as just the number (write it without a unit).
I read 0.625
